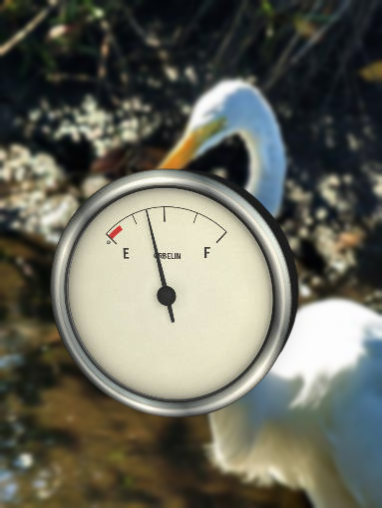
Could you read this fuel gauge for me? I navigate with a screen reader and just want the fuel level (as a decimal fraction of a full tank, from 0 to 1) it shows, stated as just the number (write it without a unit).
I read 0.375
